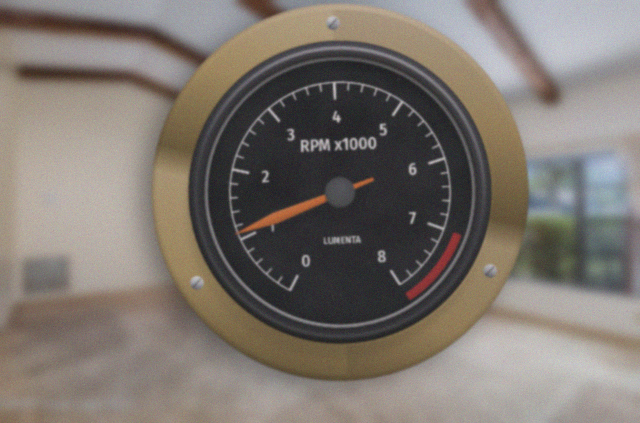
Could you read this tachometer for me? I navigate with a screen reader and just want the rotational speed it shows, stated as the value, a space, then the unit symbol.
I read 1100 rpm
